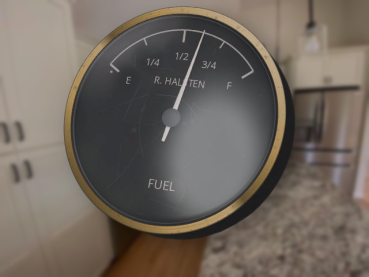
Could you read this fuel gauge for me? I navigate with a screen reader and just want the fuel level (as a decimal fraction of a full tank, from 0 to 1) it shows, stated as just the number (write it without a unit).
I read 0.625
